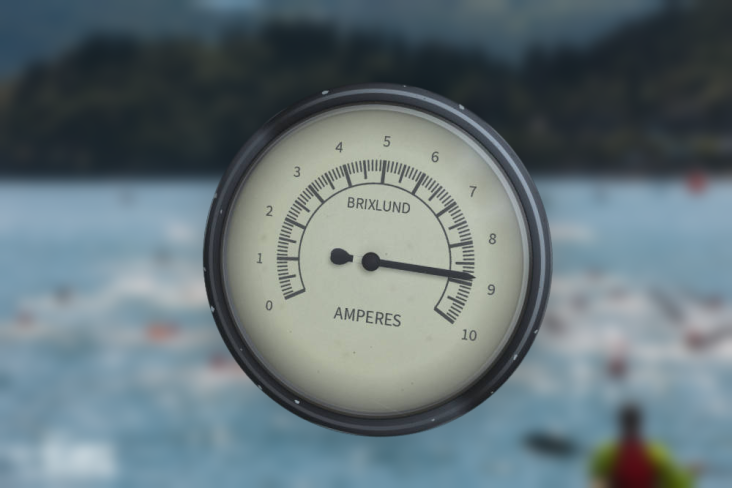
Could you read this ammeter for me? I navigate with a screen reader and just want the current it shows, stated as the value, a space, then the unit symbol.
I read 8.8 A
